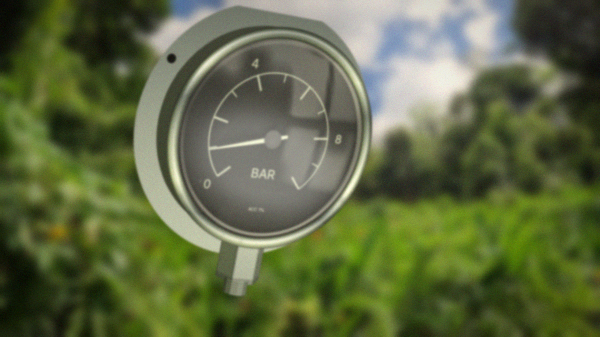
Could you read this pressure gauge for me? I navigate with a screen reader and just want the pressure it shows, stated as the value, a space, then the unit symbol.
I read 1 bar
